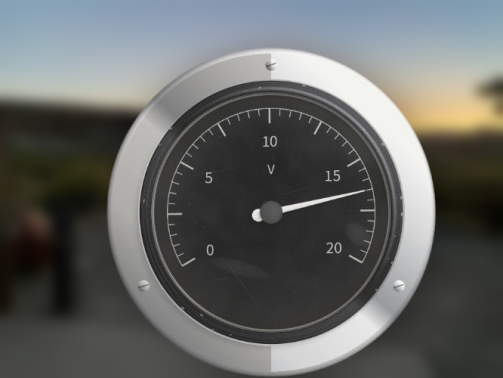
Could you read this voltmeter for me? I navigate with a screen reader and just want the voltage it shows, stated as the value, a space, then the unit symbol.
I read 16.5 V
